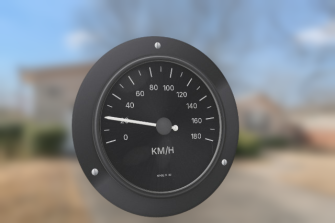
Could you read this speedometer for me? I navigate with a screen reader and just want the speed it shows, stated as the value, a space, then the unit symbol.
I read 20 km/h
